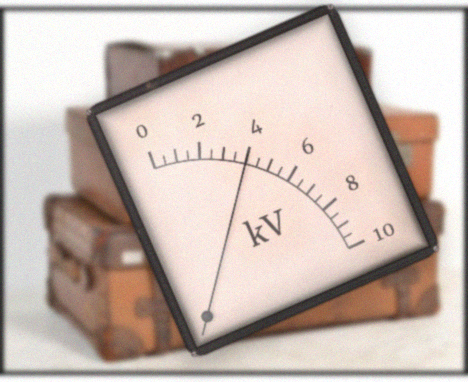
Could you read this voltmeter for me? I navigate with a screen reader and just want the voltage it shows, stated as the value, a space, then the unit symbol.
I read 4 kV
